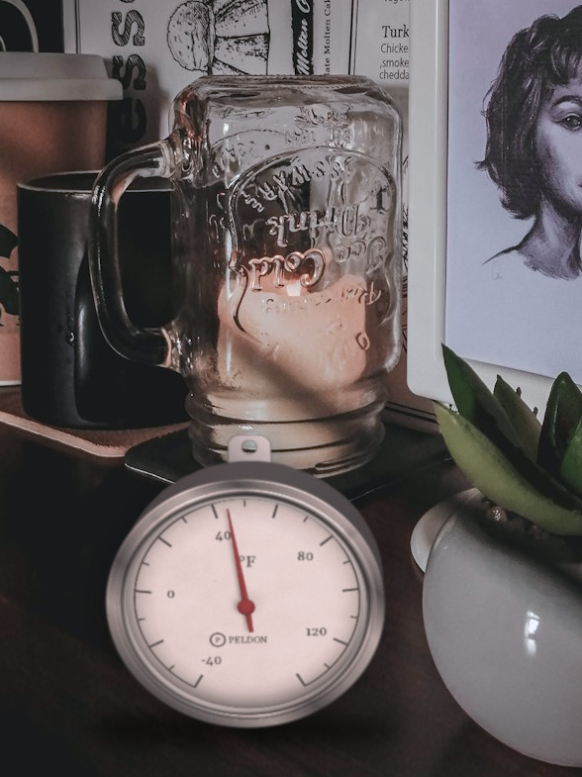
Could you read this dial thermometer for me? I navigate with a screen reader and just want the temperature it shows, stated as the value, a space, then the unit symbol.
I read 45 °F
